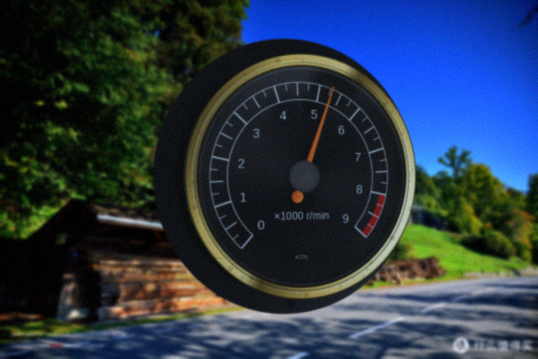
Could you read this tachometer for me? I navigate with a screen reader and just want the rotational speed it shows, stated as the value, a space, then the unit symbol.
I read 5250 rpm
